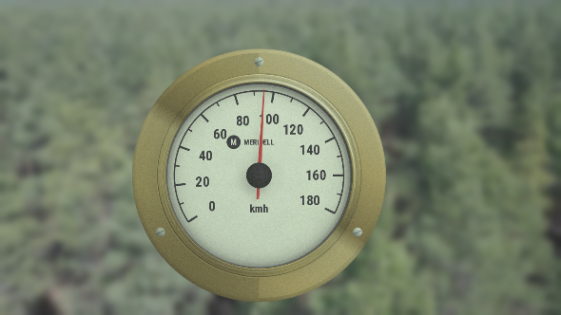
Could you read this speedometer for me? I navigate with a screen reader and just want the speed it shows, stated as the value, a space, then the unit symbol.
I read 95 km/h
